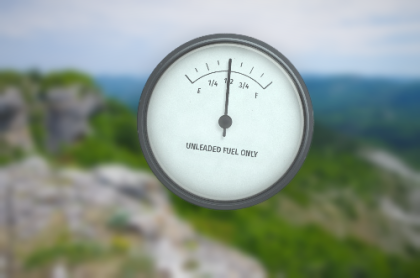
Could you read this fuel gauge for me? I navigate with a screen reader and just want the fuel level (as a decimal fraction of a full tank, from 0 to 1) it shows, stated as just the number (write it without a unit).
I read 0.5
